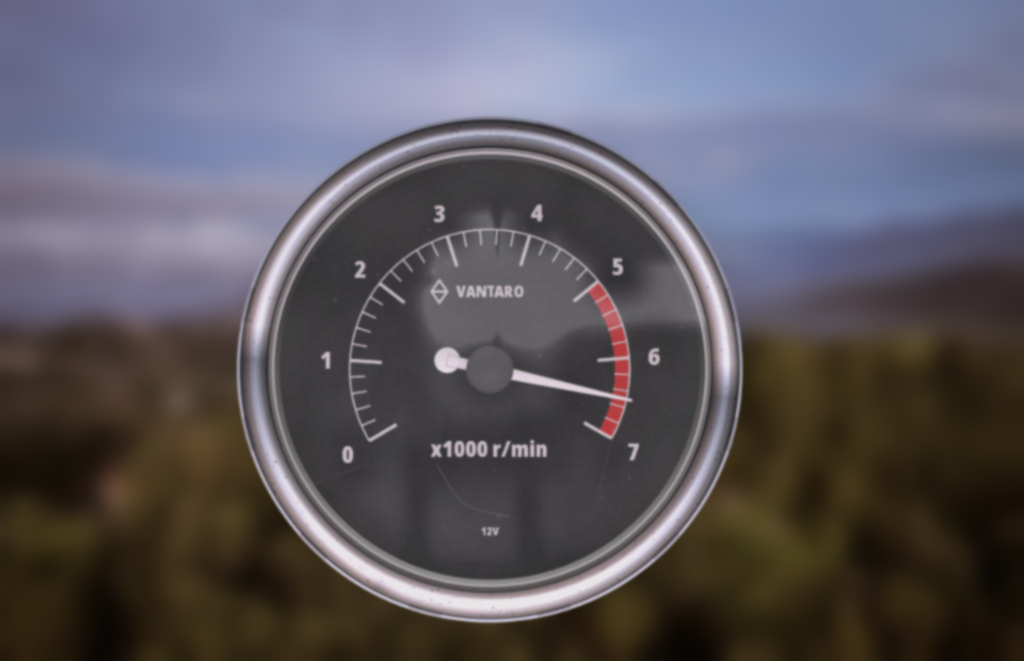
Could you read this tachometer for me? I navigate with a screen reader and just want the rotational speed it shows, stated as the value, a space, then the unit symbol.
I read 6500 rpm
